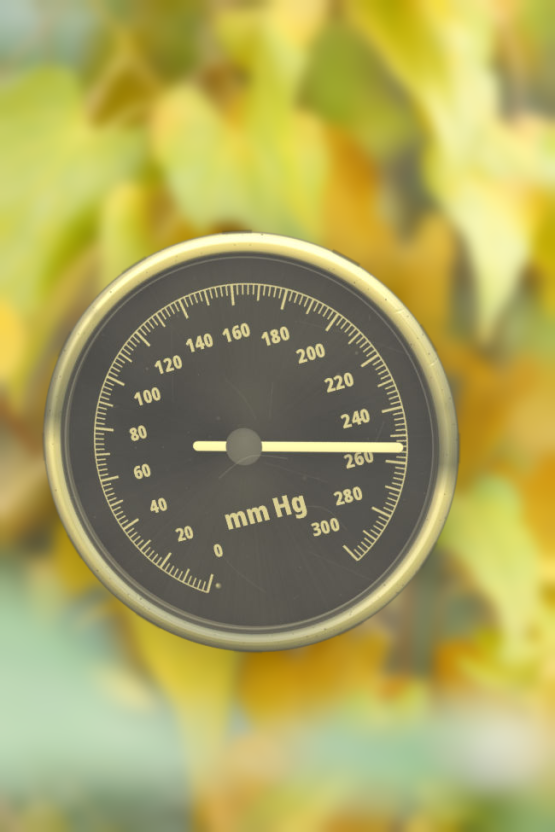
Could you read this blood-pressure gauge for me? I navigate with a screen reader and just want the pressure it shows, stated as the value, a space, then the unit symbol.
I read 254 mmHg
